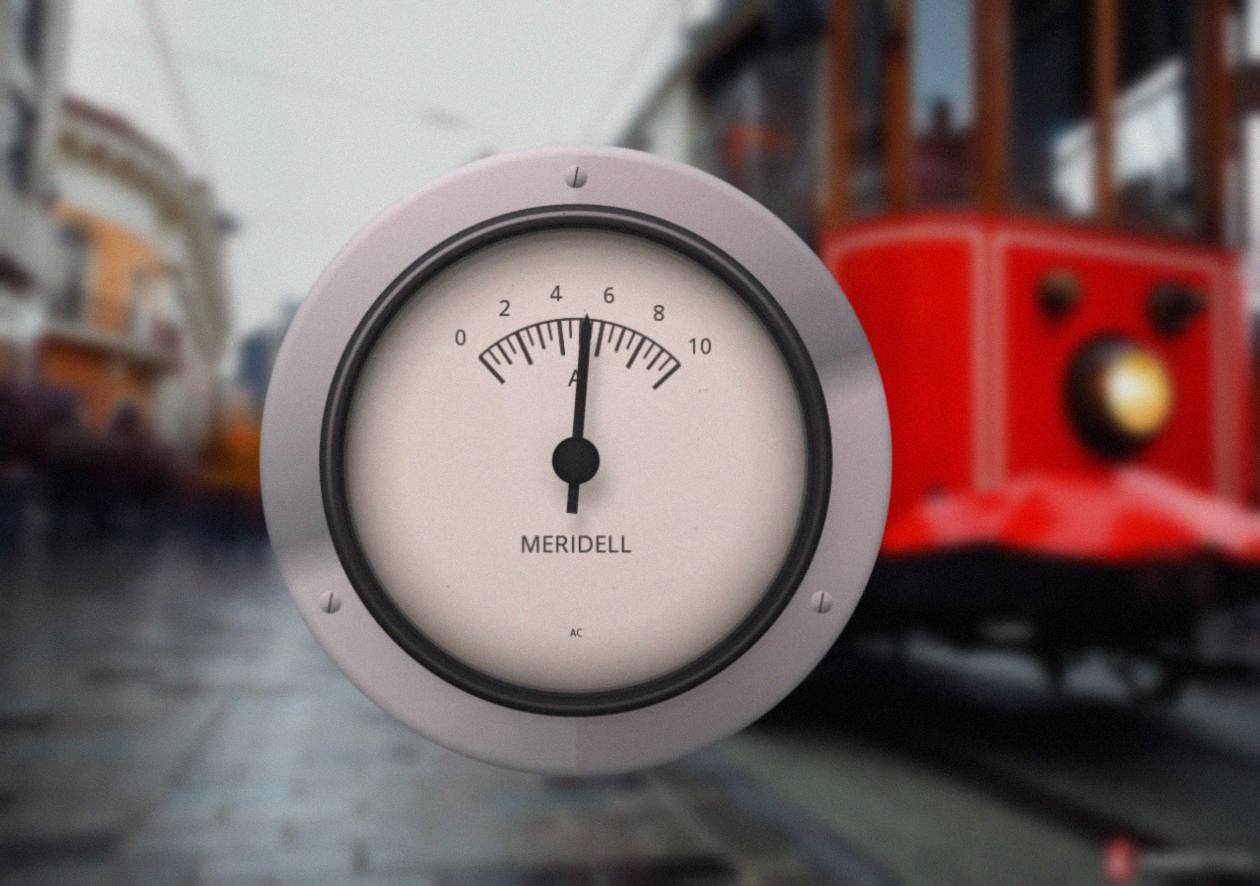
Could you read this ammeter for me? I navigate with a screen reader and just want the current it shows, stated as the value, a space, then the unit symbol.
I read 5.25 A
